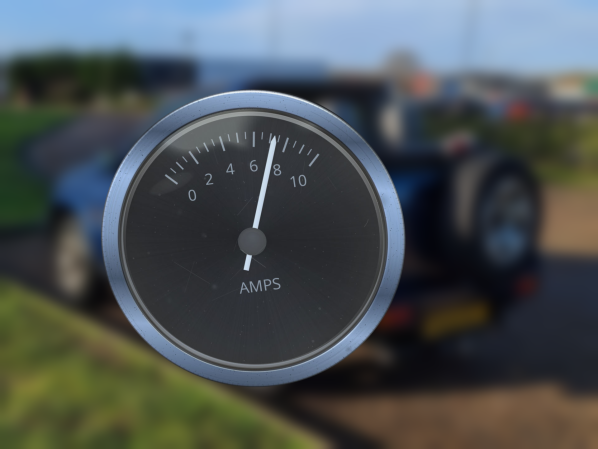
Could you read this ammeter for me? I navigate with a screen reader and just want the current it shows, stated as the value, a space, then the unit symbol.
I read 7.25 A
